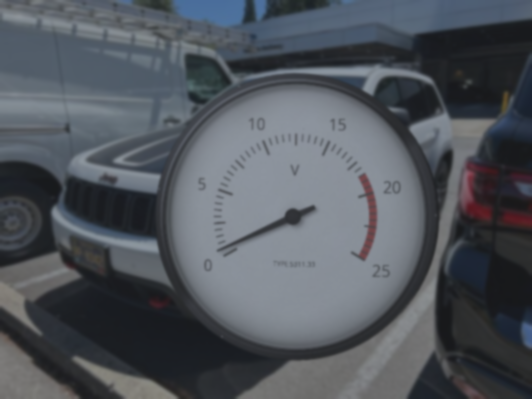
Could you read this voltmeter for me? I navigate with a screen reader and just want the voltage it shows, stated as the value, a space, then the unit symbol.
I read 0.5 V
